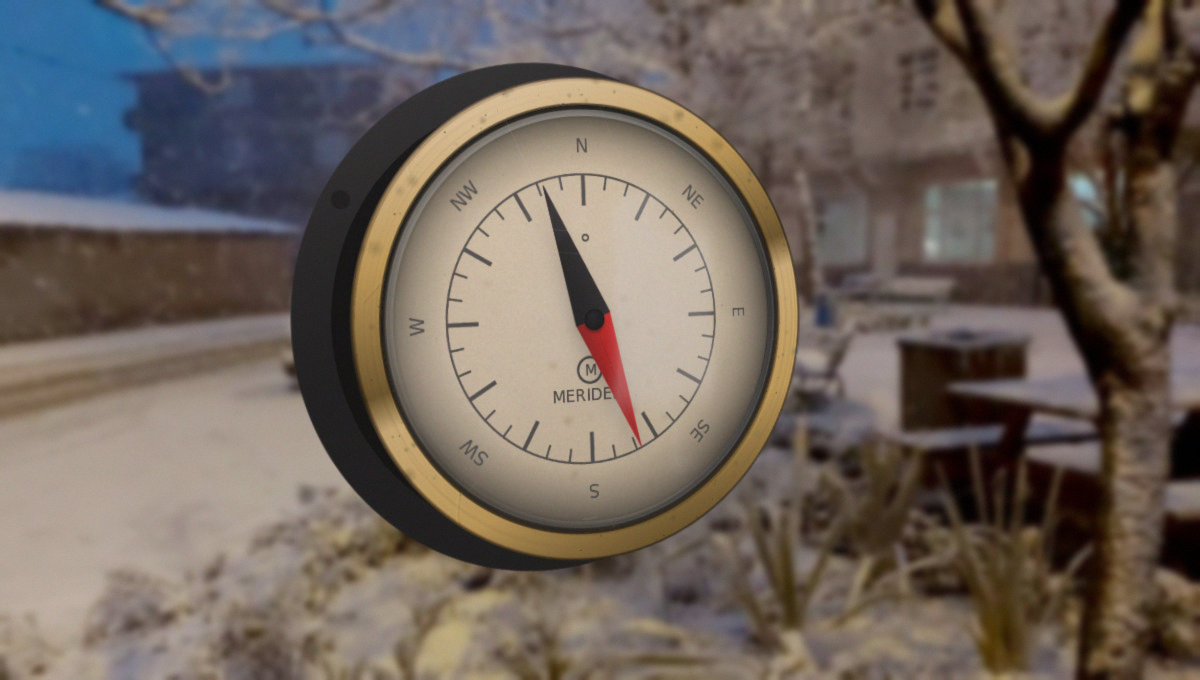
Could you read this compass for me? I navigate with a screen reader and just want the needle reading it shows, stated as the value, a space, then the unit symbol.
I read 160 °
